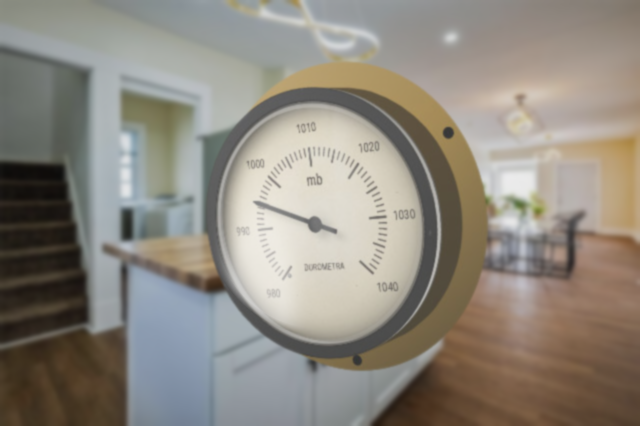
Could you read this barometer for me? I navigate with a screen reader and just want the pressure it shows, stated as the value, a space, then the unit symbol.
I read 995 mbar
